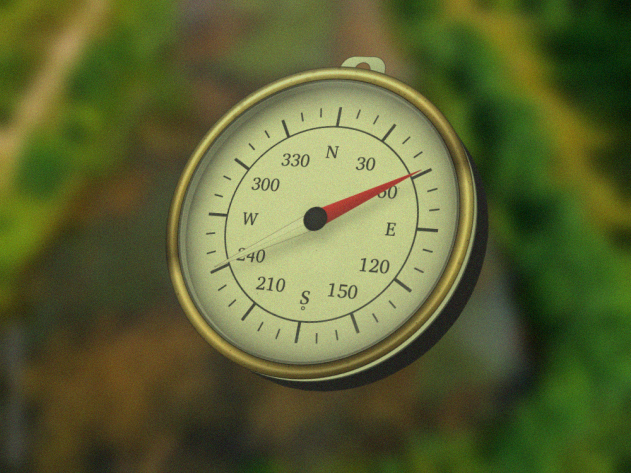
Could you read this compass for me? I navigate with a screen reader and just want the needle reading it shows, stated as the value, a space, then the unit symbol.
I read 60 °
